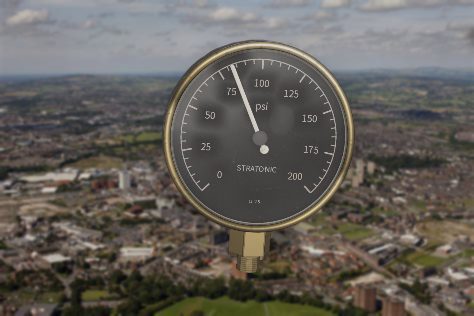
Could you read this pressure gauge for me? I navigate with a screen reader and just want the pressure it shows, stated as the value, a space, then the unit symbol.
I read 82.5 psi
